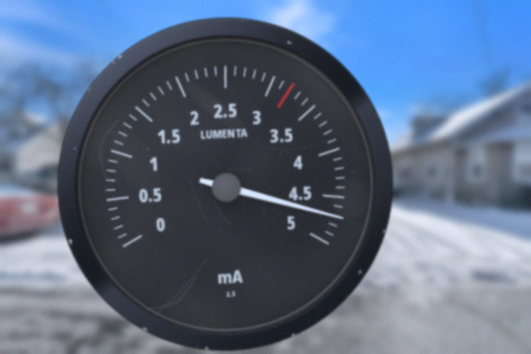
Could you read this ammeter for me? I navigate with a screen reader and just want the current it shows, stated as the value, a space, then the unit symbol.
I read 4.7 mA
